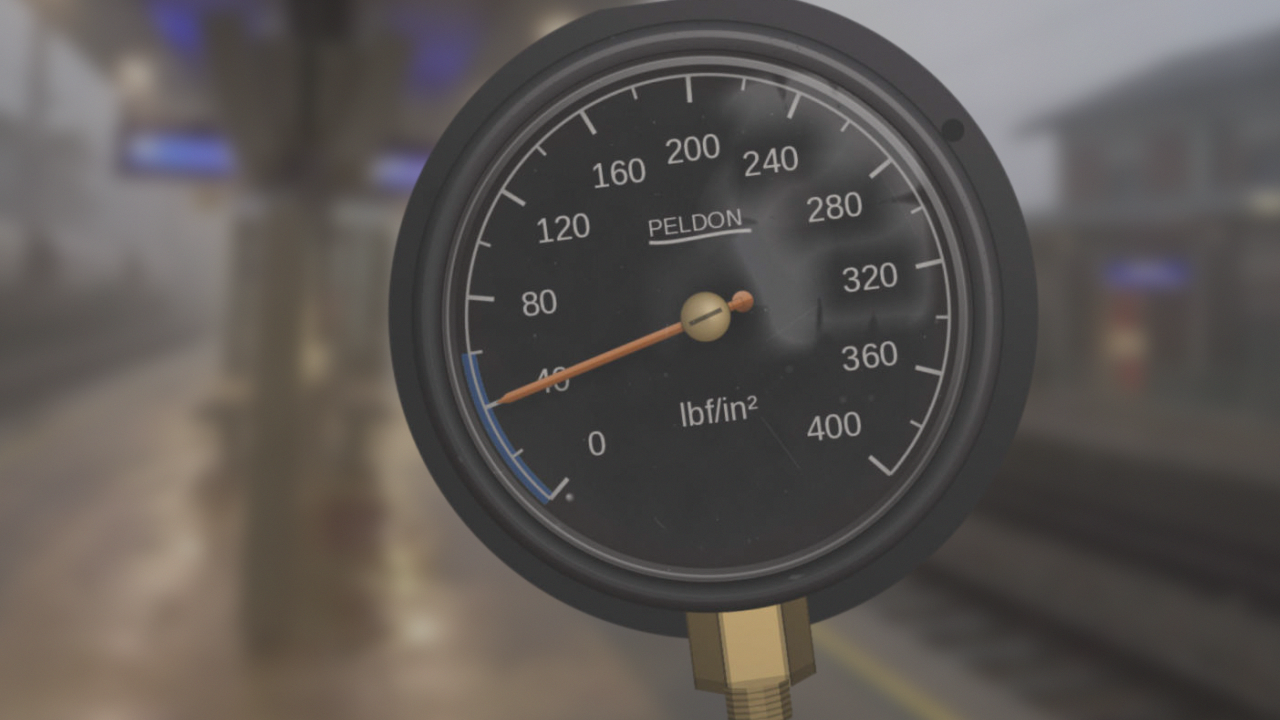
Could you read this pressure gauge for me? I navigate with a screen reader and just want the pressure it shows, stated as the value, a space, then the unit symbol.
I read 40 psi
